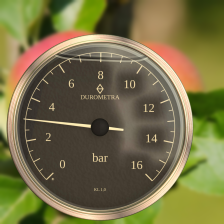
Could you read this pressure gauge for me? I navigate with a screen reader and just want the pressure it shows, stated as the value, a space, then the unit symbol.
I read 3 bar
